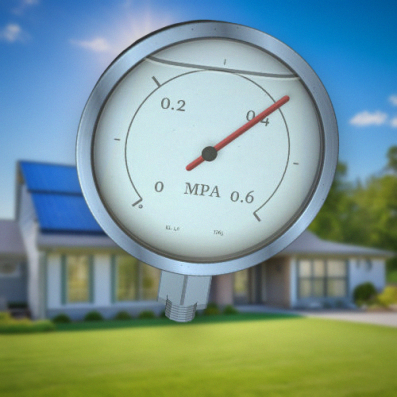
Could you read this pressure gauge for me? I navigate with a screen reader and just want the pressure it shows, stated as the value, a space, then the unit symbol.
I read 0.4 MPa
